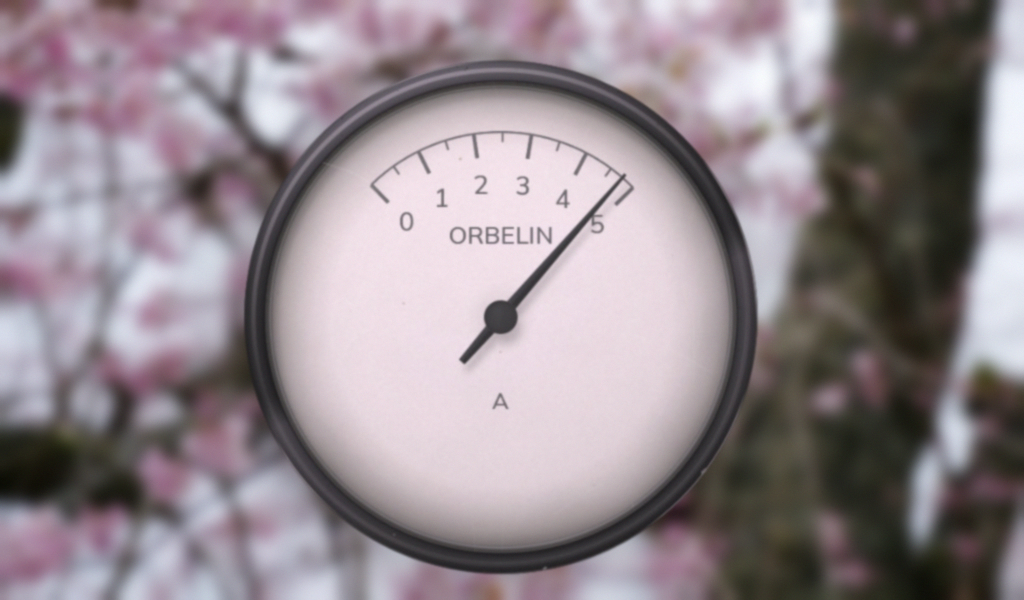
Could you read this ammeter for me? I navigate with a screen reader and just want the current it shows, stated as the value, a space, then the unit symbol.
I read 4.75 A
